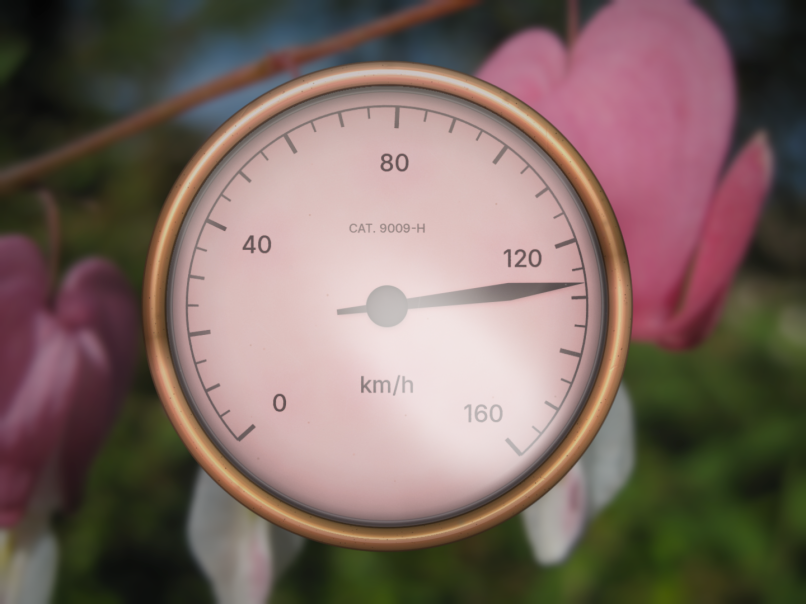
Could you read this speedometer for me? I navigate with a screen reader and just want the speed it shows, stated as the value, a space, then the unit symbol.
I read 127.5 km/h
